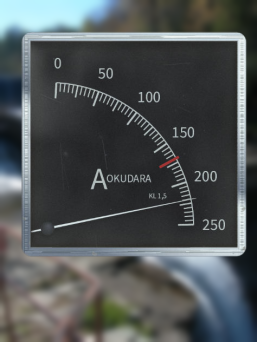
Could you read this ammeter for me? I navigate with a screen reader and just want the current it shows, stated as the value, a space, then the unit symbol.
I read 220 A
